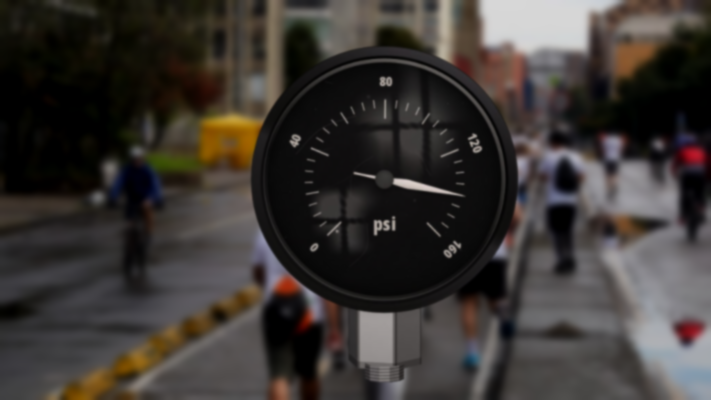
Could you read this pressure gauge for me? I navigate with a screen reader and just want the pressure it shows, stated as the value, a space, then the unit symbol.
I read 140 psi
